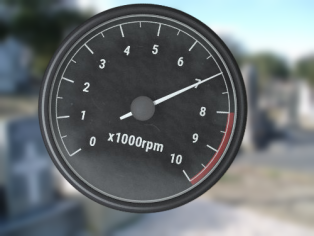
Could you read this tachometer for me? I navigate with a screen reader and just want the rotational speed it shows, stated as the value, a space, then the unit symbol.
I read 7000 rpm
